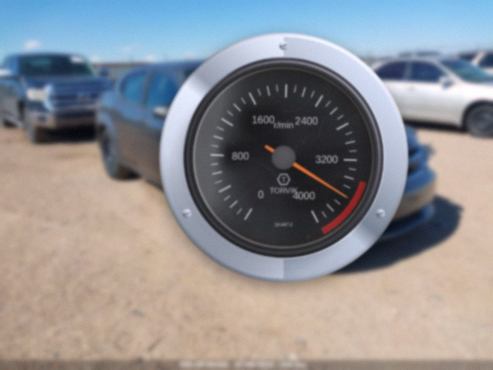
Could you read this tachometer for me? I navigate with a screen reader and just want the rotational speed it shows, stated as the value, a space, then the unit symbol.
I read 3600 rpm
